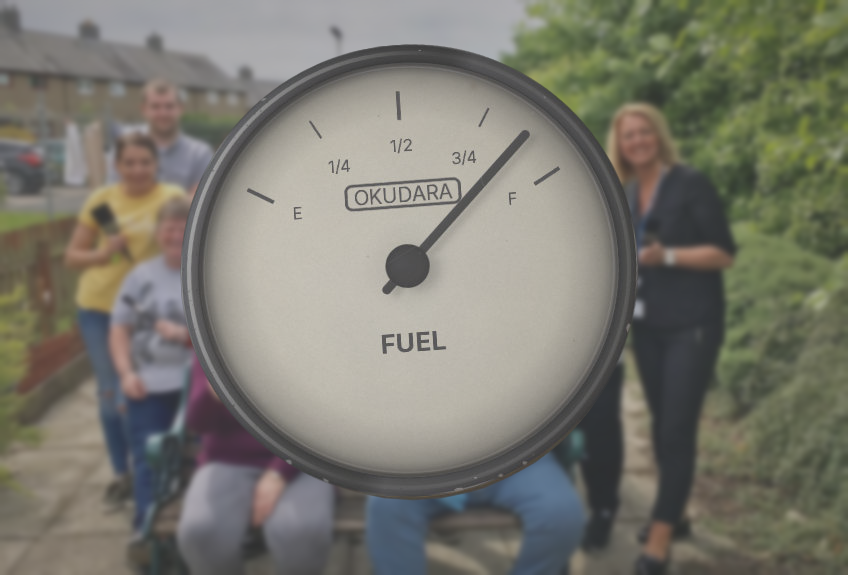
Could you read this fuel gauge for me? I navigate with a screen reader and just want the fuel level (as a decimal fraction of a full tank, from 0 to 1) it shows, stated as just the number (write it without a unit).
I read 0.875
